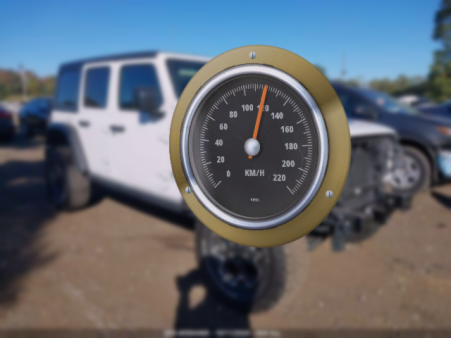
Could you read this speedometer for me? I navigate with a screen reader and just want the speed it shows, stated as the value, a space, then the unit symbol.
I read 120 km/h
